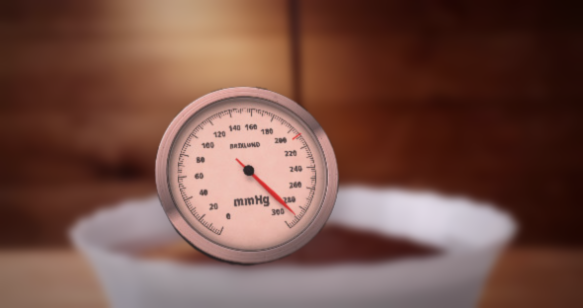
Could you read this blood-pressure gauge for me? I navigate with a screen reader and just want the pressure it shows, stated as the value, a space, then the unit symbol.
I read 290 mmHg
